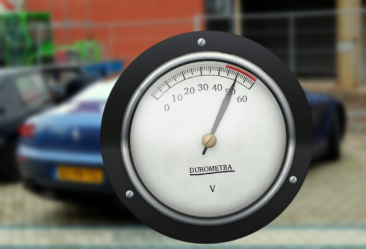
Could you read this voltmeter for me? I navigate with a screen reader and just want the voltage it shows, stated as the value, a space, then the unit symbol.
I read 50 V
